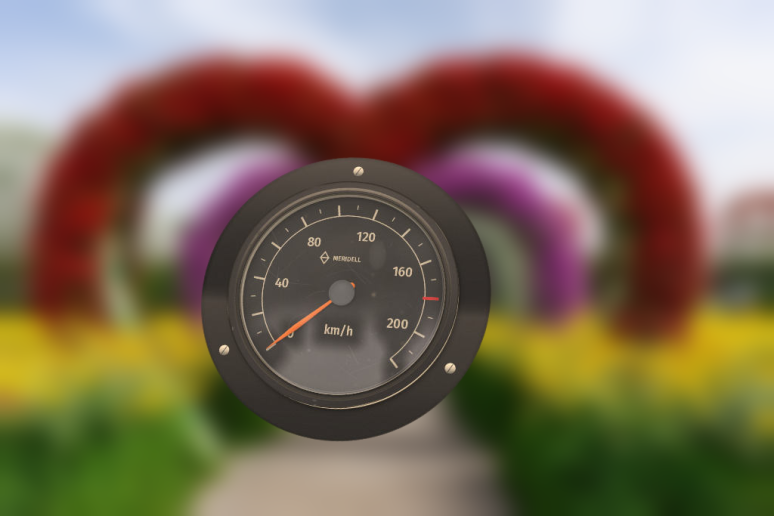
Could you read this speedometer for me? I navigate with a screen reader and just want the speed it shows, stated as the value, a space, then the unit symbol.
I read 0 km/h
